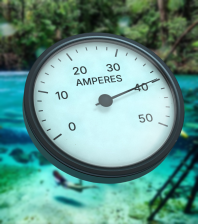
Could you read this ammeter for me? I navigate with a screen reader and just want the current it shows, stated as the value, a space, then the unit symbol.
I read 40 A
